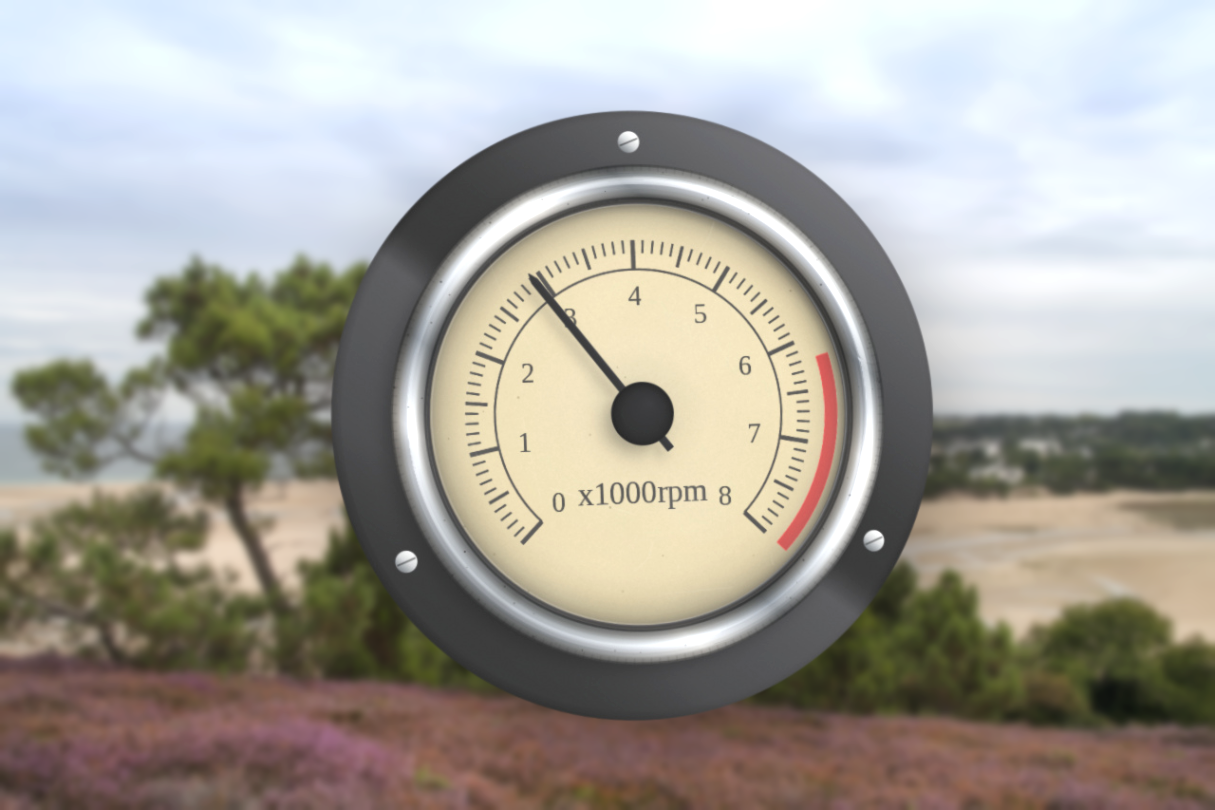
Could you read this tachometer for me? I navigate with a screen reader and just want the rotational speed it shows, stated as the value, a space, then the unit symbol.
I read 2900 rpm
